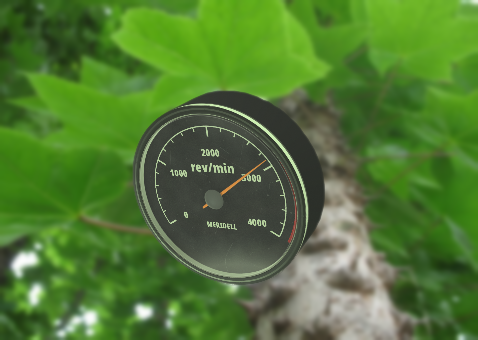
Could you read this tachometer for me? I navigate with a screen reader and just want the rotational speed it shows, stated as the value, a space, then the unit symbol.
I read 2900 rpm
